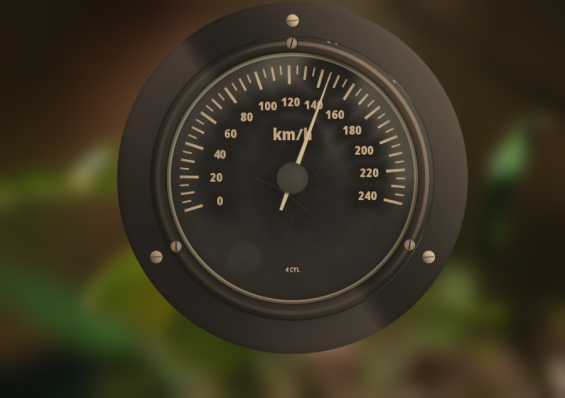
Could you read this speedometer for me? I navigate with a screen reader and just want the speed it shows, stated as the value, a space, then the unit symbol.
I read 145 km/h
